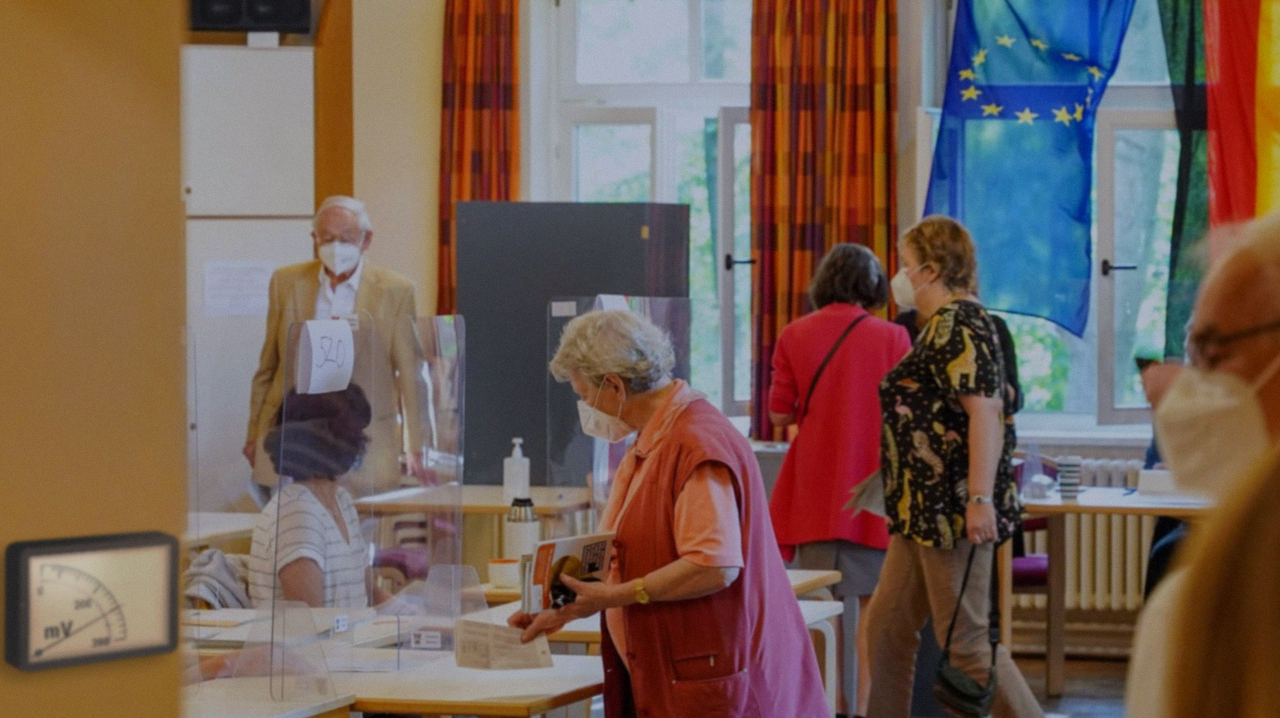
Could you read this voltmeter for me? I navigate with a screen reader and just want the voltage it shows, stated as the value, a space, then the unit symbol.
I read 250 mV
